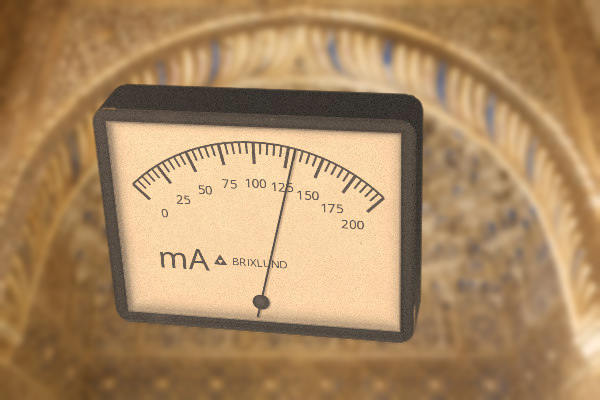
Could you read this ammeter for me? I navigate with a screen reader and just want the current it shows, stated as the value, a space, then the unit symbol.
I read 130 mA
